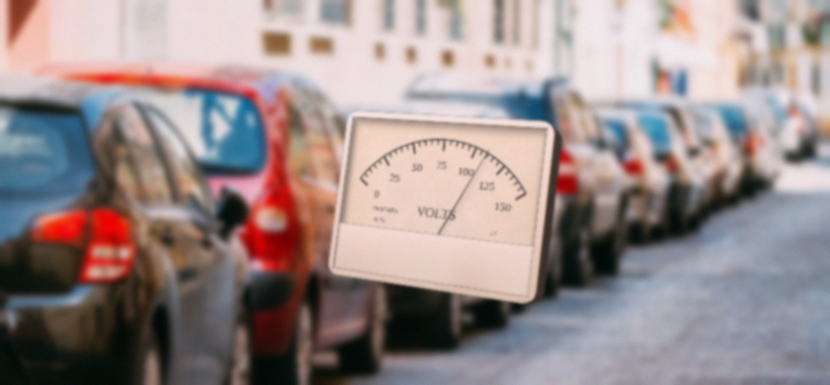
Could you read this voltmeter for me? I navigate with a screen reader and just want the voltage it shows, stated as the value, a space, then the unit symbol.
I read 110 V
